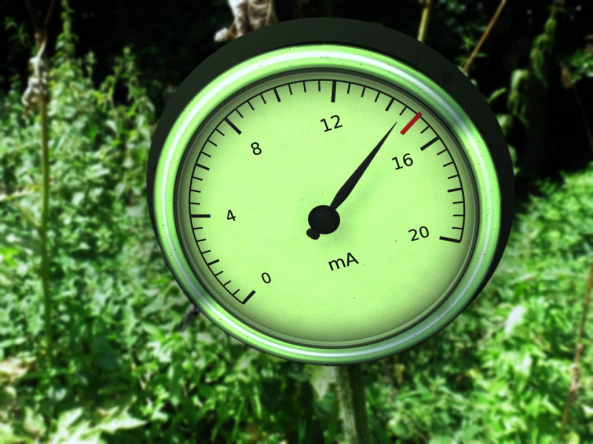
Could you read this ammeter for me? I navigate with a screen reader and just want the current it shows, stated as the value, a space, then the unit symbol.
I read 14.5 mA
